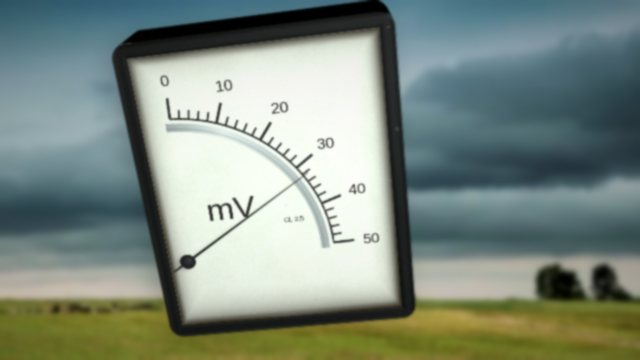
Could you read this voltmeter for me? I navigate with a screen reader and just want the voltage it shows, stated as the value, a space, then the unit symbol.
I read 32 mV
